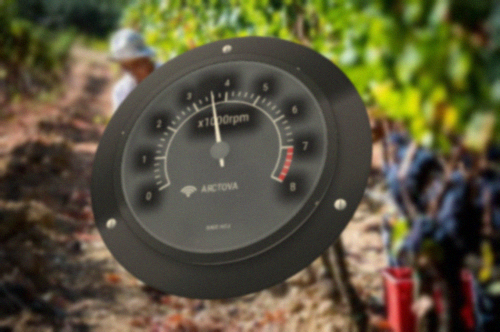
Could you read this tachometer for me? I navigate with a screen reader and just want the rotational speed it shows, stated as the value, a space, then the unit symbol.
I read 3600 rpm
